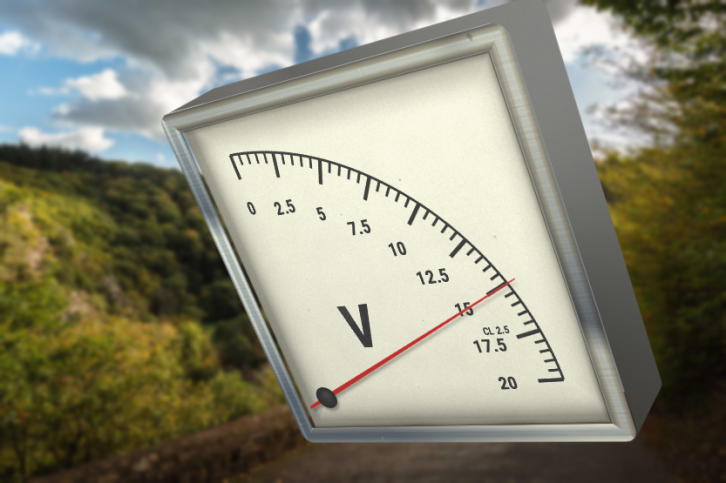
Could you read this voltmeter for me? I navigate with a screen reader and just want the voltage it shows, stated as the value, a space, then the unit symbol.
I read 15 V
